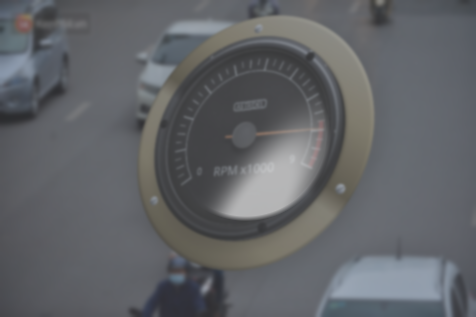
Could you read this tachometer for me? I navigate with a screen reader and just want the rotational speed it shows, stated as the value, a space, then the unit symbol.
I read 8000 rpm
